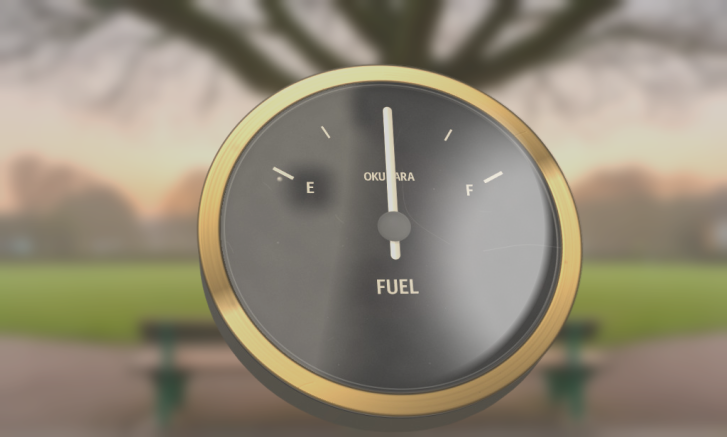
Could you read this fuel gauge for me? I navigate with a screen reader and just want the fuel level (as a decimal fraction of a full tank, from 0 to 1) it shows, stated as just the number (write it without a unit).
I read 0.5
